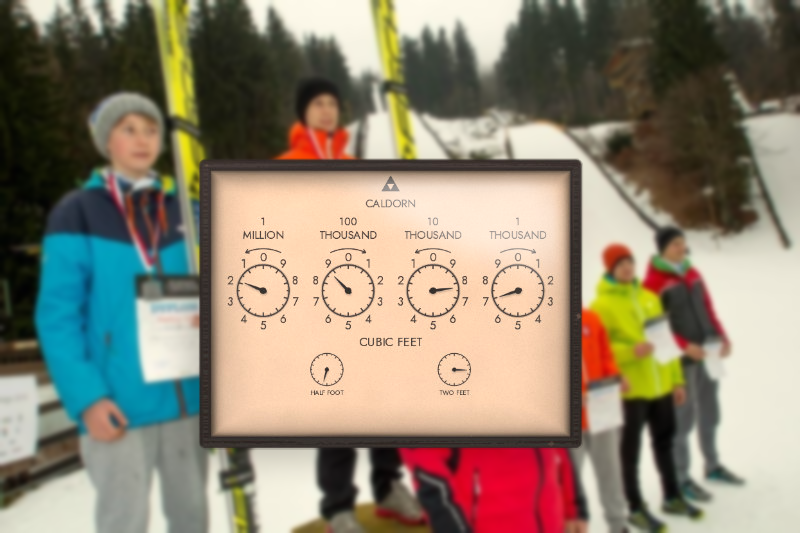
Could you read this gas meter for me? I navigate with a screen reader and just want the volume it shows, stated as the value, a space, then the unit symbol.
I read 187700 ft³
